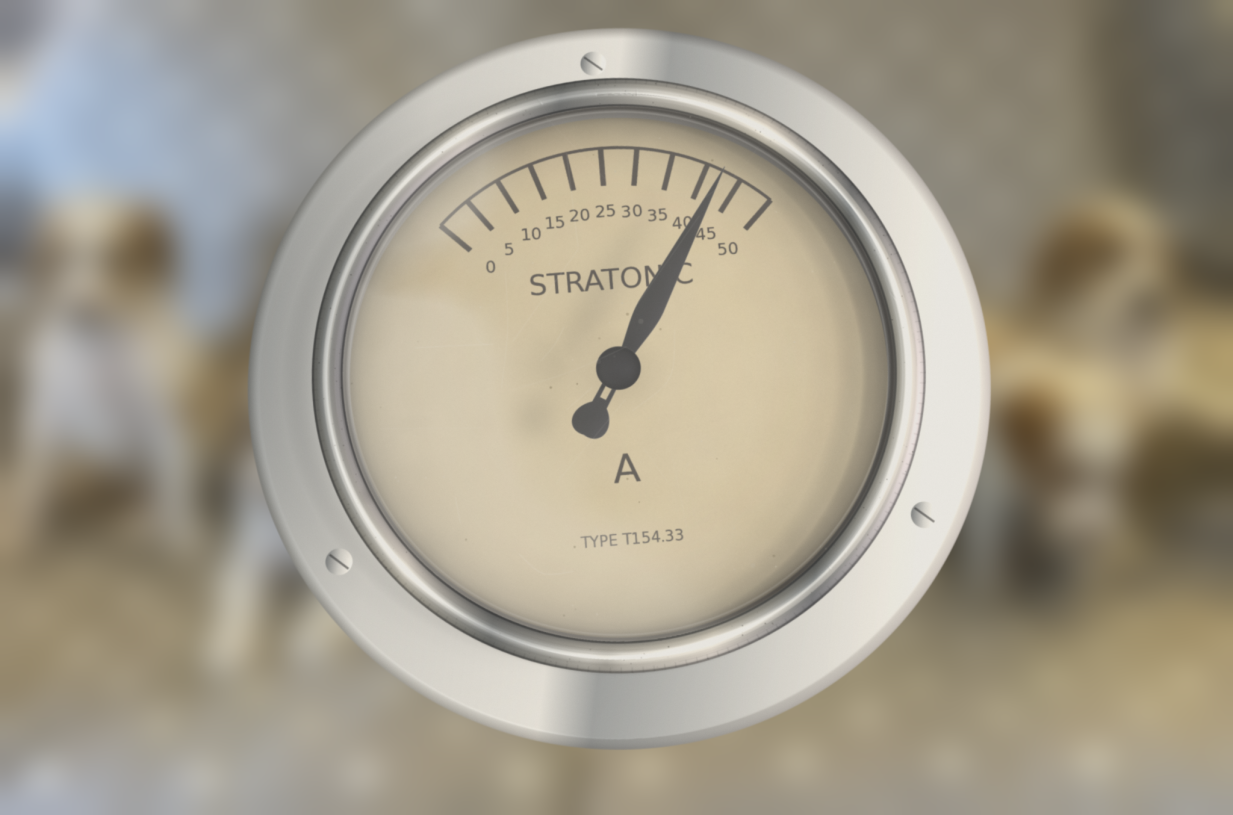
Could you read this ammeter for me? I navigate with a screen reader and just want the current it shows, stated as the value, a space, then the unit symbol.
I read 42.5 A
